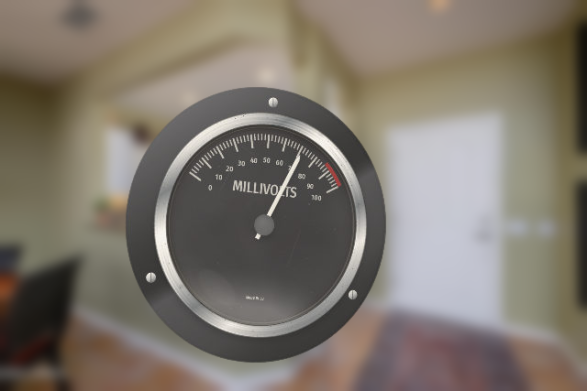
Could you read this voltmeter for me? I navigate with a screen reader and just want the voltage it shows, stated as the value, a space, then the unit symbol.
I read 70 mV
